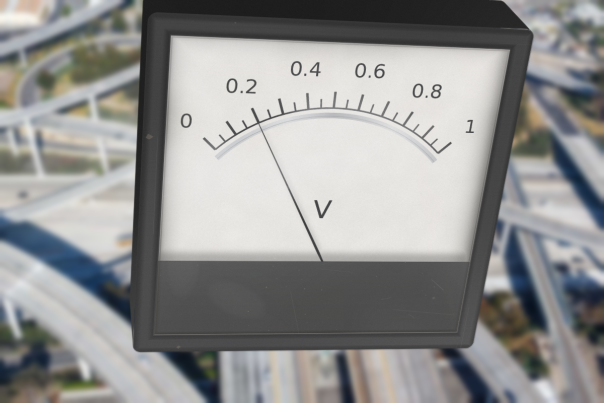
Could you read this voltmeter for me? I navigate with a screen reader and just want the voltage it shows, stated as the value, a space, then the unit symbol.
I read 0.2 V
